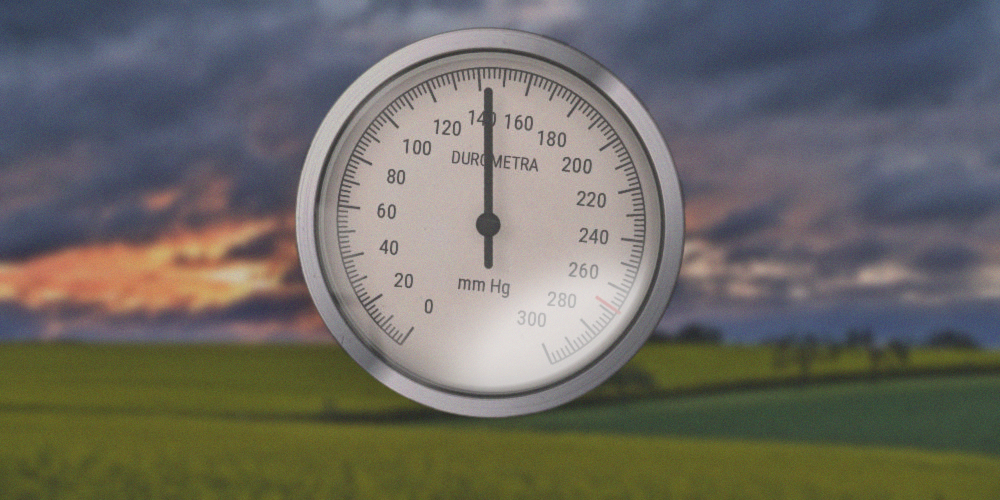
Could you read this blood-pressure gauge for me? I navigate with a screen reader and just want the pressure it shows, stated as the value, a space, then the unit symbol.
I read 144 mmHg
